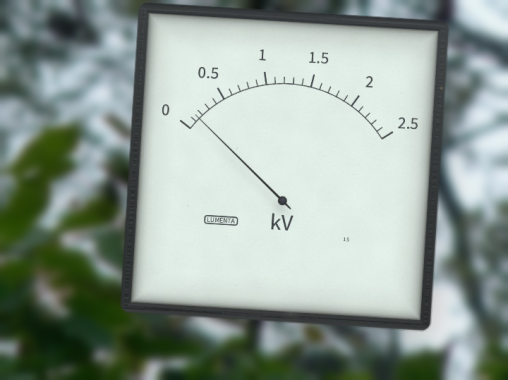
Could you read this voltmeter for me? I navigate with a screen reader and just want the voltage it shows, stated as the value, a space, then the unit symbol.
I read 0.15 kV
